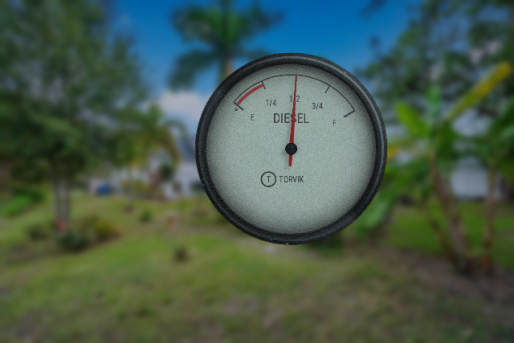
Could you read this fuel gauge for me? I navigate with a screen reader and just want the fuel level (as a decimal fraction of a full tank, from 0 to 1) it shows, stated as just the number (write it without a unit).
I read 0.5
